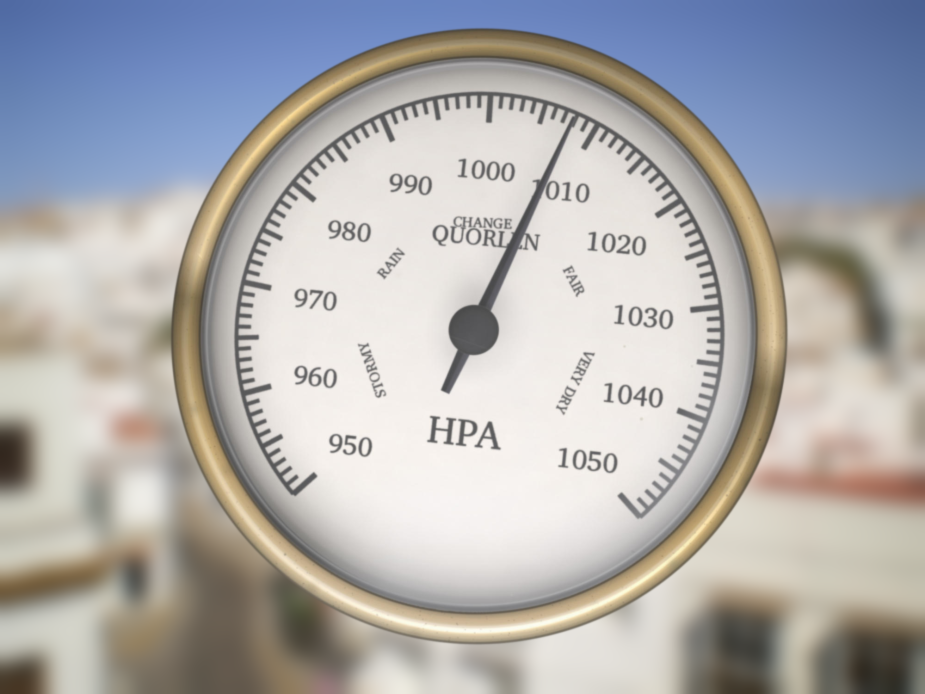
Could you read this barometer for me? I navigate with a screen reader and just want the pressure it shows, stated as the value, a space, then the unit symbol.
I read 1008 hPa
